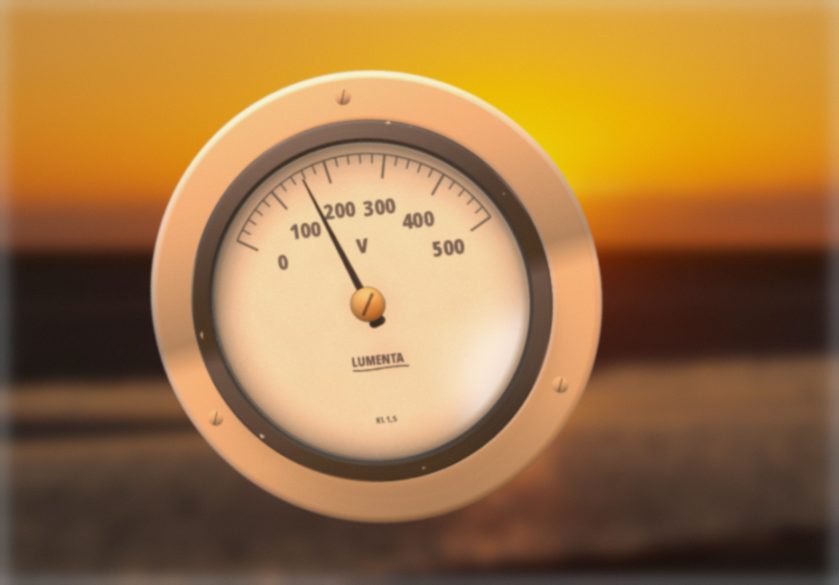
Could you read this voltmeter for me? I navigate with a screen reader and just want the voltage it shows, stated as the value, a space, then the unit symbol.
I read 160 V
